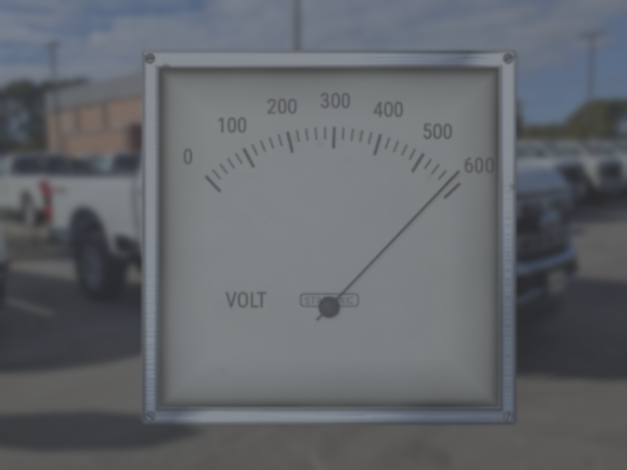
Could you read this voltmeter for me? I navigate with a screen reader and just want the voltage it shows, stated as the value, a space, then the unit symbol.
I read 580 V
